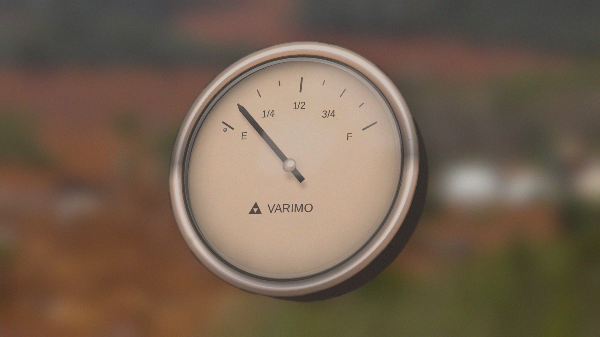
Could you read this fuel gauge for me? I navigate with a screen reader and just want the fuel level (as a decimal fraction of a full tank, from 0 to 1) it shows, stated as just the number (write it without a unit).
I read 0.125
